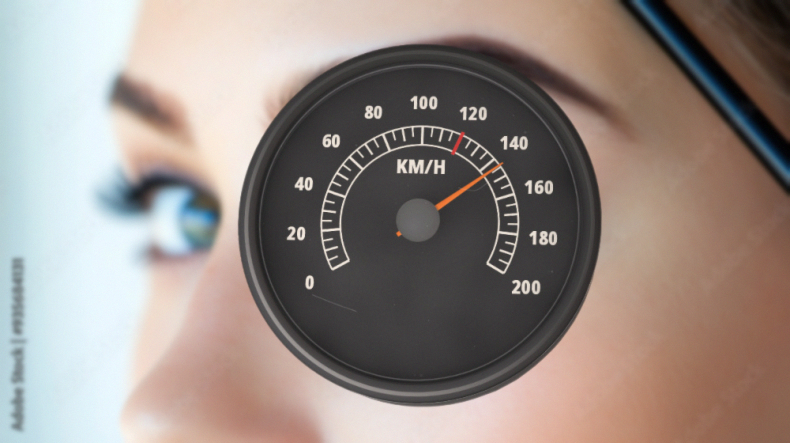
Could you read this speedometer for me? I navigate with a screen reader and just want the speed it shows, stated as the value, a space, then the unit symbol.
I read 145 km/h
